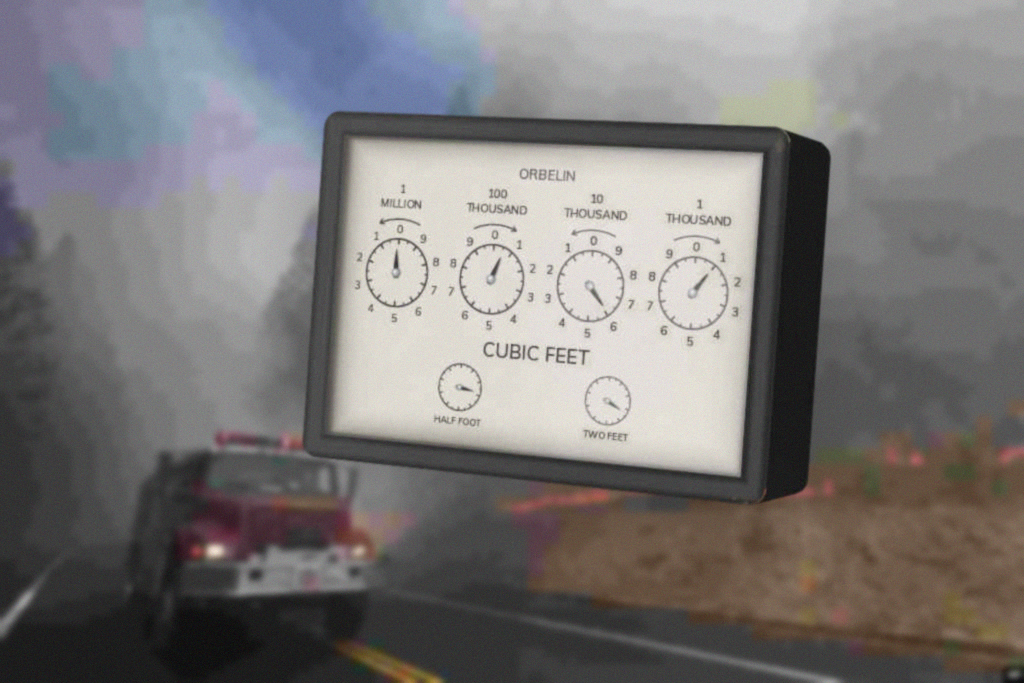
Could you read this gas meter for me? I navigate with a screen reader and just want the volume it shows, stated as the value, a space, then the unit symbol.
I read 6100 ft³
